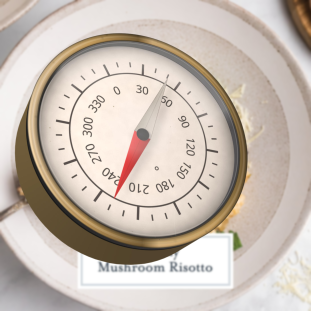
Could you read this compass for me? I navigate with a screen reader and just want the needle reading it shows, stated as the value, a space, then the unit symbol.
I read 230 °
